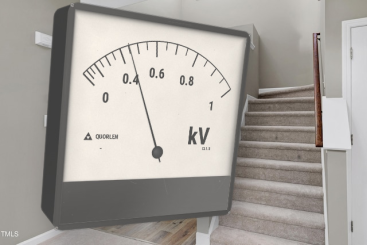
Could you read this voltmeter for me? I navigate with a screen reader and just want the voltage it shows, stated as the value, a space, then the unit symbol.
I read 0.45 kV
